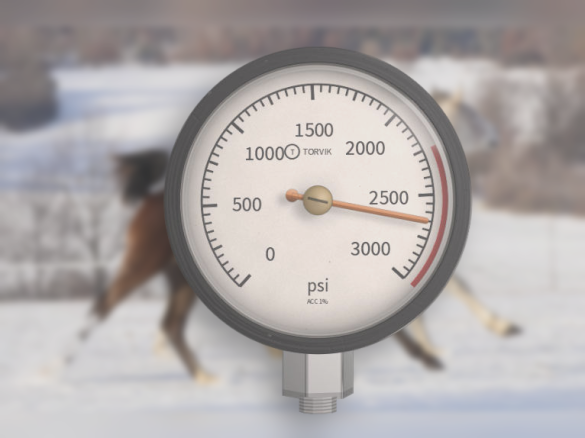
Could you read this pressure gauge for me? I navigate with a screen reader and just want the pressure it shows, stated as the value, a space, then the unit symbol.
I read 2650 psi
